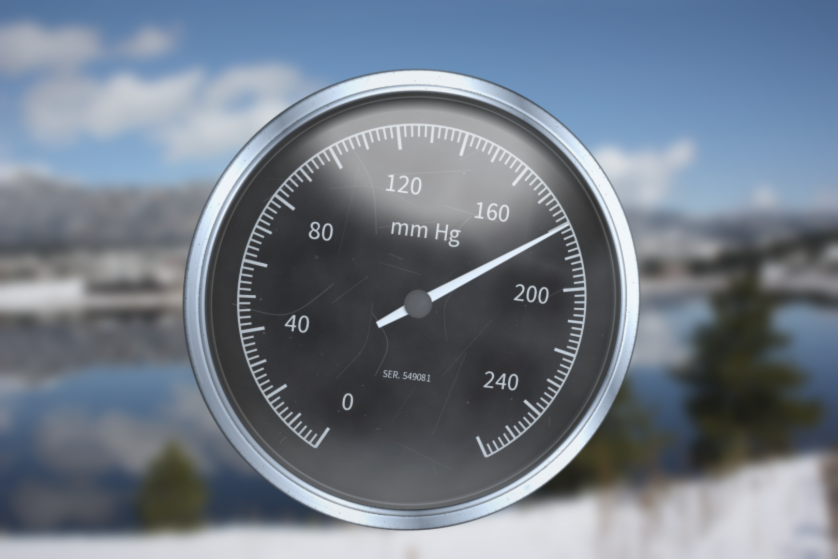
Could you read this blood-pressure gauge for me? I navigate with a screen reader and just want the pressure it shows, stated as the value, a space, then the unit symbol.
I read 180 mmHg
